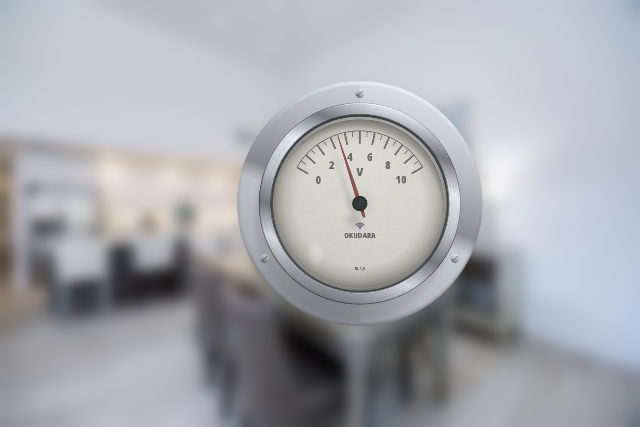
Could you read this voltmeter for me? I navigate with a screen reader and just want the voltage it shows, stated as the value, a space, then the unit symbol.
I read 3.5 V
